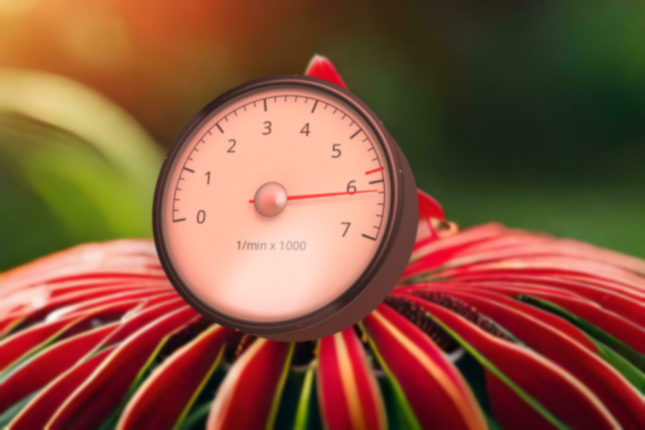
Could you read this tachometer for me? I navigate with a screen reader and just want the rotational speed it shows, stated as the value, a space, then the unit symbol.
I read 6200 rpm
